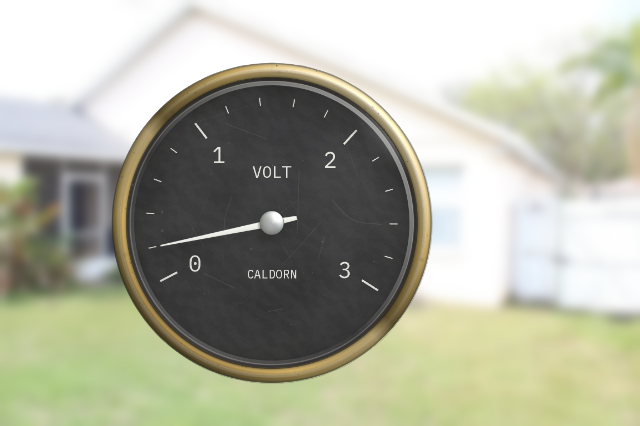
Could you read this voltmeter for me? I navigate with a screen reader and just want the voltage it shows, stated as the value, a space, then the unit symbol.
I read 0.2 V
